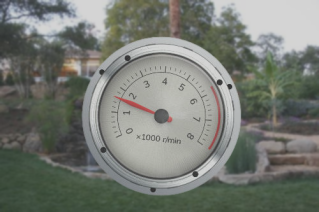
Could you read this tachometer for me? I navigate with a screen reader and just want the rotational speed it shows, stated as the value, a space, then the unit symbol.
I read 1600 rpm
